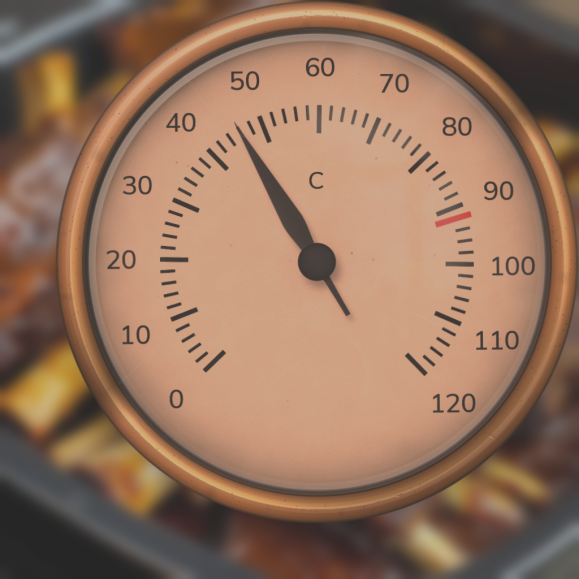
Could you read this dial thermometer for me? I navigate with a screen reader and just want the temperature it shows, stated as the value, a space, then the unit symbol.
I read 46 °C
